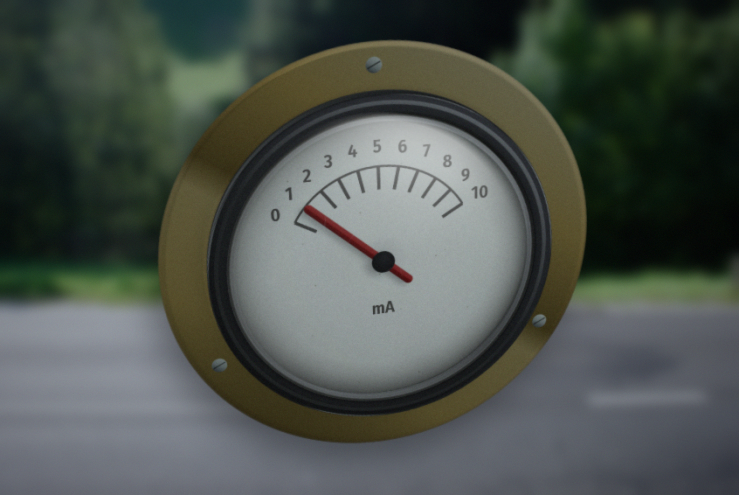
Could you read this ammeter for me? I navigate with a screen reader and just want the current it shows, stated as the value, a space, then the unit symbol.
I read 1 mA
